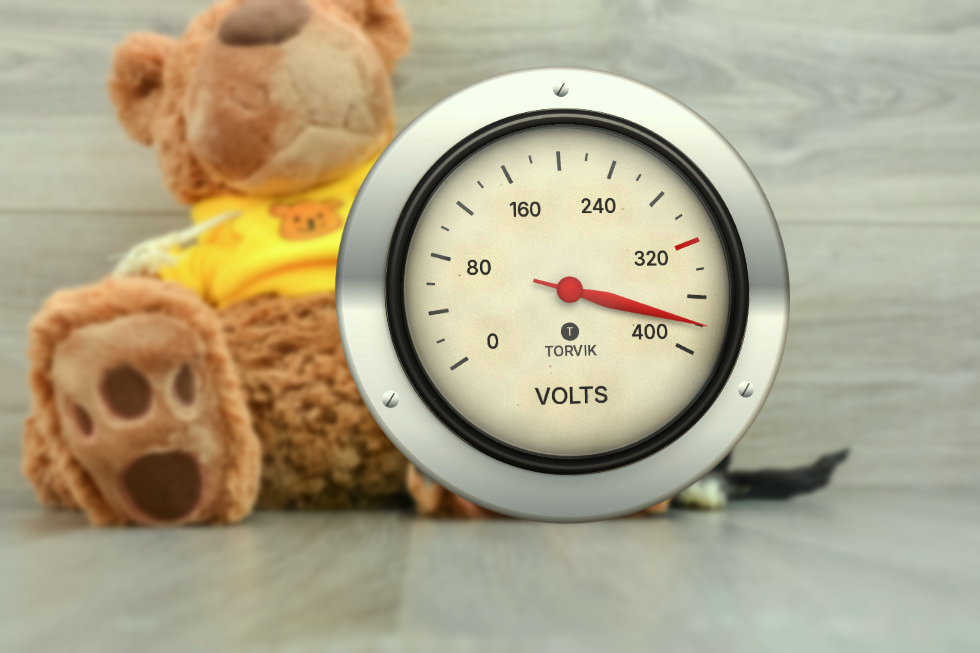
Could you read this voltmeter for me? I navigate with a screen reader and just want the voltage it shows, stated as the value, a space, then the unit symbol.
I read 380 V
